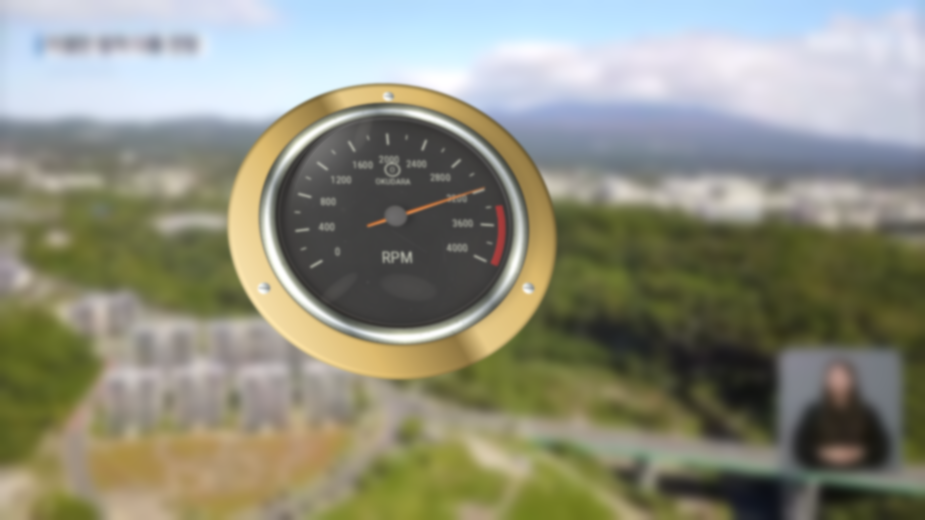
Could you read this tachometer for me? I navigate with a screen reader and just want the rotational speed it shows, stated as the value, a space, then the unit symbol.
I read 3200 rpm
